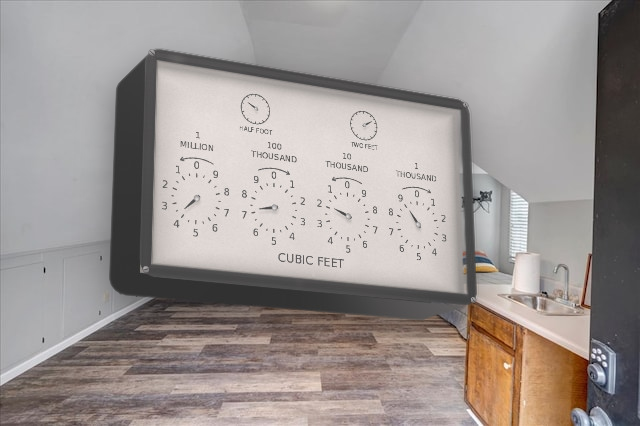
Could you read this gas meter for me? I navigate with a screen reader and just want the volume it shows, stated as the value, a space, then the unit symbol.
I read 371900 ft³
